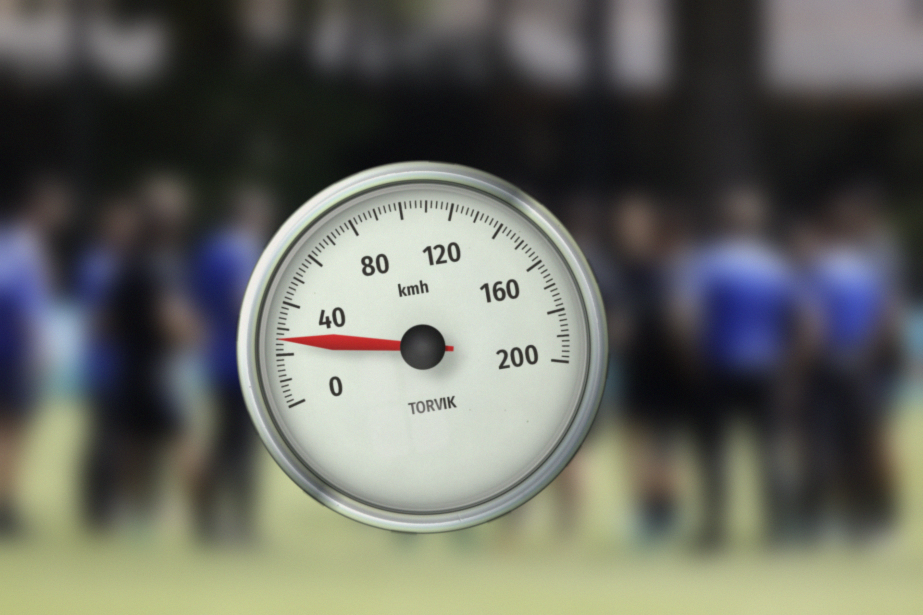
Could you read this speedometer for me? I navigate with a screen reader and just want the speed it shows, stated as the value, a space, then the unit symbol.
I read 26 km/h
